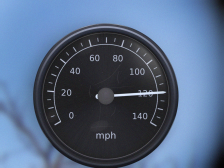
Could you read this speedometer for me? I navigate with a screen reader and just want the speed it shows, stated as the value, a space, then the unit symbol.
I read 120 mph
